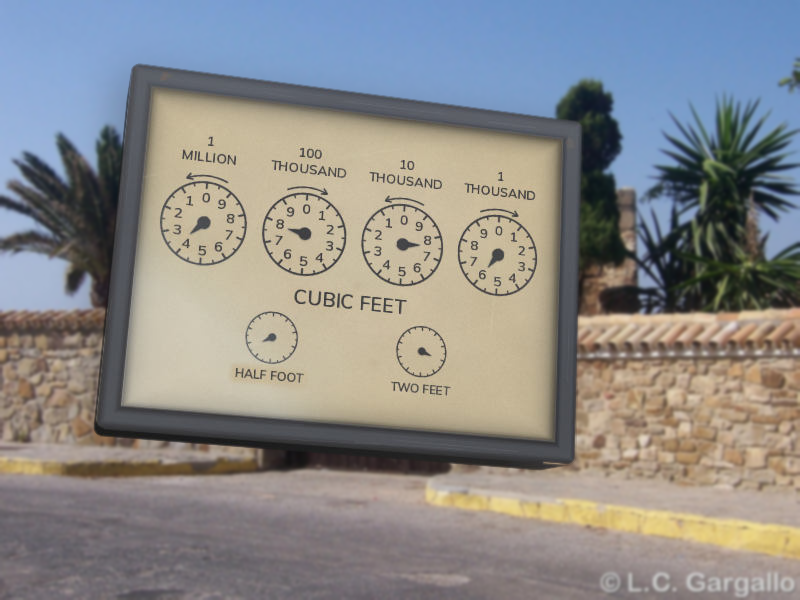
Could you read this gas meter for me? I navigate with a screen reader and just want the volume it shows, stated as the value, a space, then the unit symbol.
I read 377600 ft³
